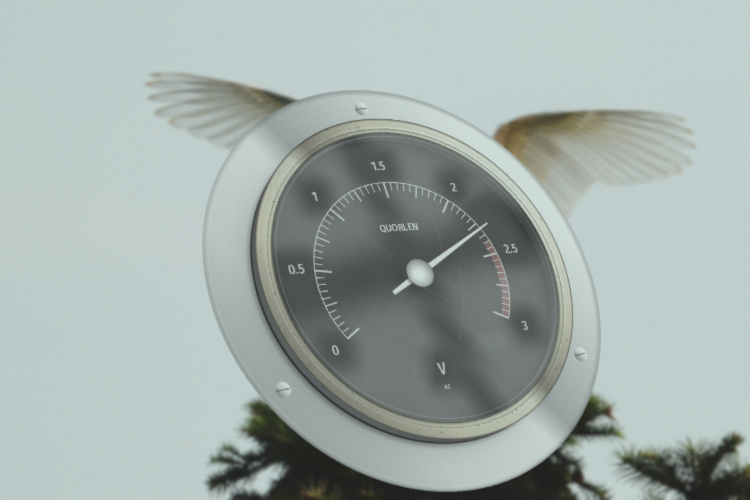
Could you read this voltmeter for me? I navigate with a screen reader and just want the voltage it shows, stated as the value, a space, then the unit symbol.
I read 2.3 V
